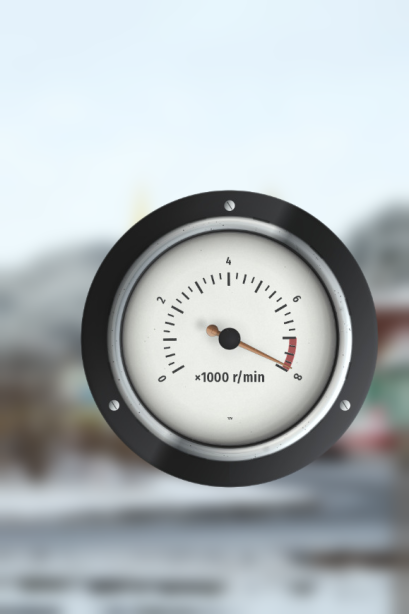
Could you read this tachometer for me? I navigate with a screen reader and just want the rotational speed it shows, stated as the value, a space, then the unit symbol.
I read 7875 rpm
